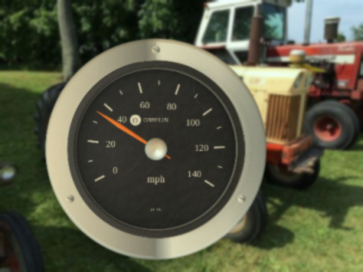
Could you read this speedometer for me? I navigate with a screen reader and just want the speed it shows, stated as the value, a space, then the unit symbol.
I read 35 mph
